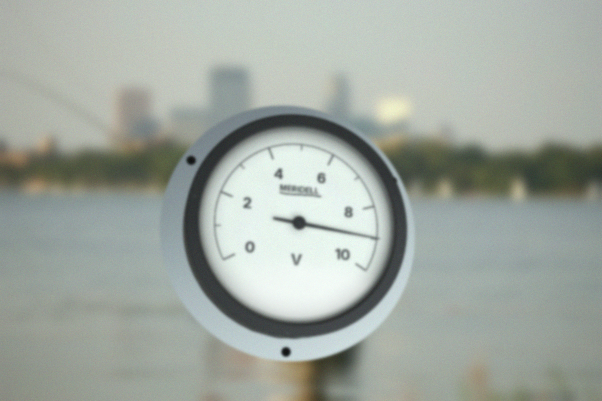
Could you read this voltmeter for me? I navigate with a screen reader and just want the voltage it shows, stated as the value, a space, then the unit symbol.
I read 9 V
